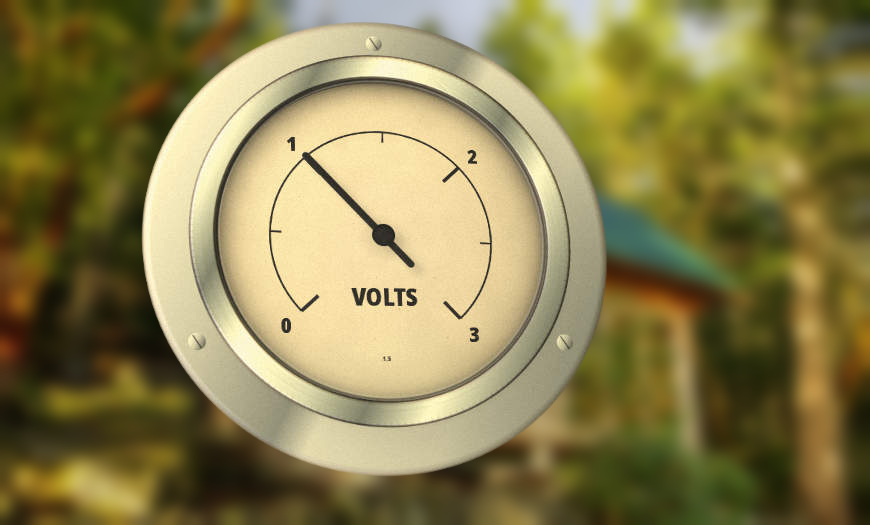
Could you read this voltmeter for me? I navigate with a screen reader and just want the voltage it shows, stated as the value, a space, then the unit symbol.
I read 1 V
